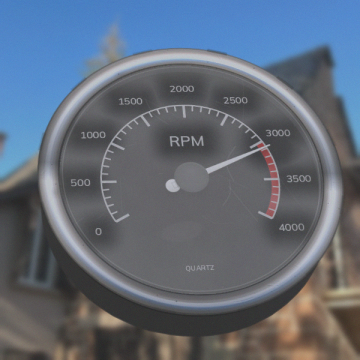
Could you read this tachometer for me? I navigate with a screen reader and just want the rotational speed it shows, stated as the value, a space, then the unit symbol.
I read 3100 rpm
